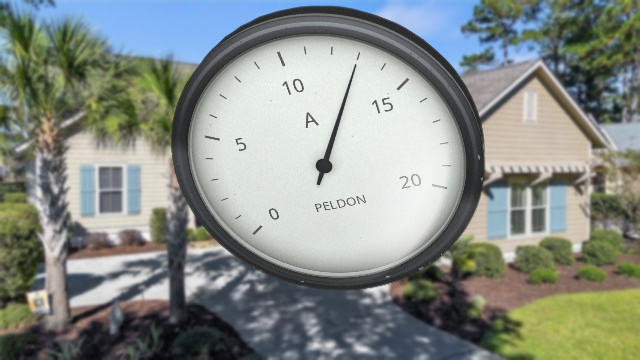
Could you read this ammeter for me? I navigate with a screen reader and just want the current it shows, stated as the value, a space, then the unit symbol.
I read 13 A
